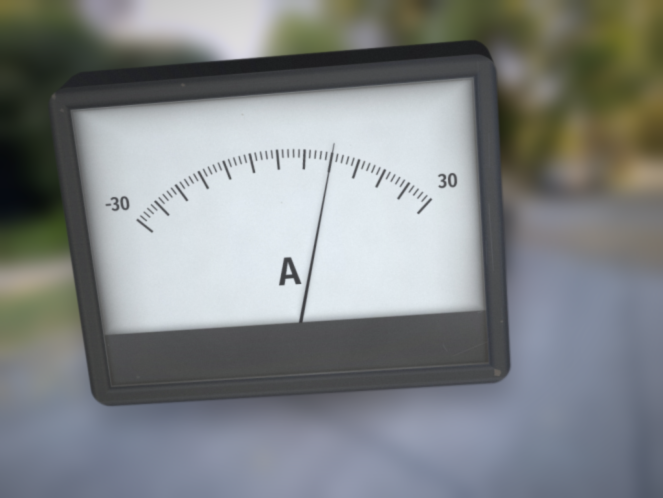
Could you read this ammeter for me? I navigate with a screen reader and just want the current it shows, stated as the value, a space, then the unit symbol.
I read 10 A
